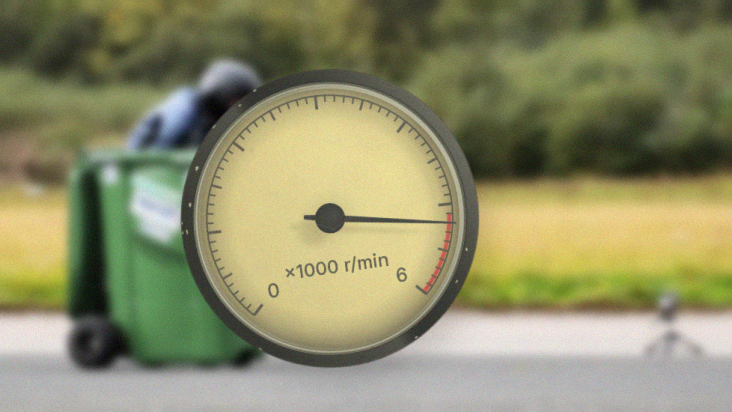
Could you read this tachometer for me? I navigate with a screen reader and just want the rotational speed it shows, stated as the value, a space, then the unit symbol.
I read 5200 rpm
